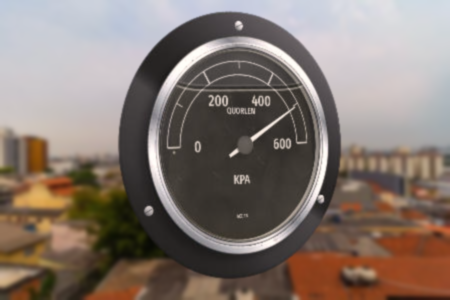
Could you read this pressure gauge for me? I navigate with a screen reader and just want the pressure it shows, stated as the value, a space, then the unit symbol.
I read 500 kPa
